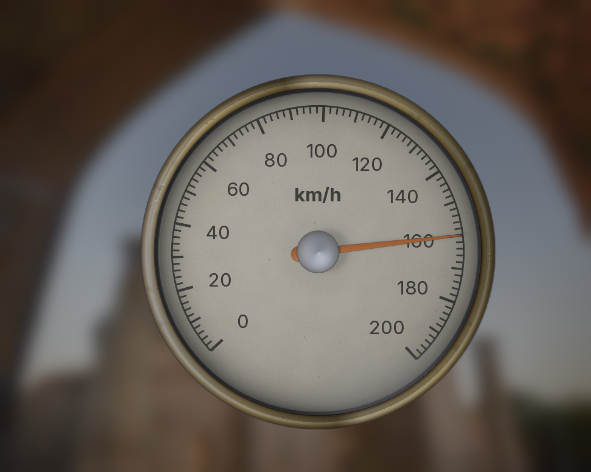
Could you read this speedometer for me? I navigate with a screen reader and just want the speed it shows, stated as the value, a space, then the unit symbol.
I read 160 km/h
